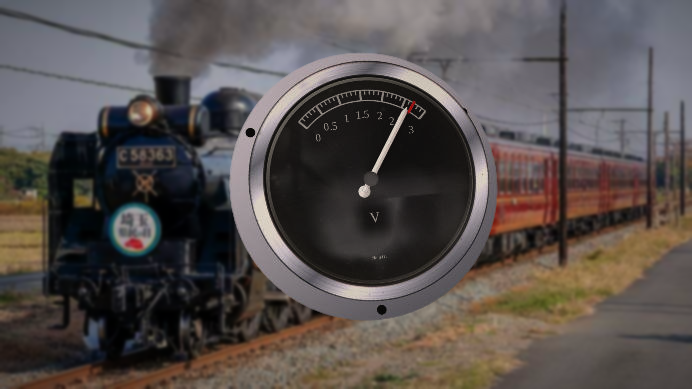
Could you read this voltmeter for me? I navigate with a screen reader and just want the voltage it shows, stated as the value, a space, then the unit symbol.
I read 2.6 V
